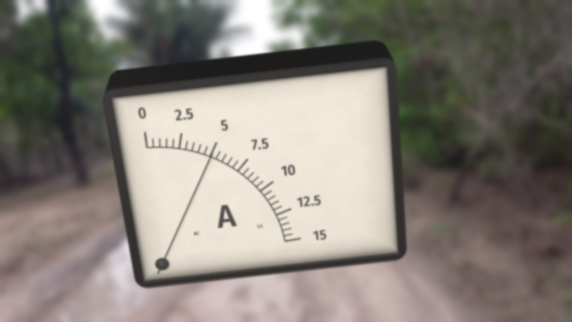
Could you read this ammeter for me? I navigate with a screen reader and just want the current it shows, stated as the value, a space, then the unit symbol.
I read 5 A
